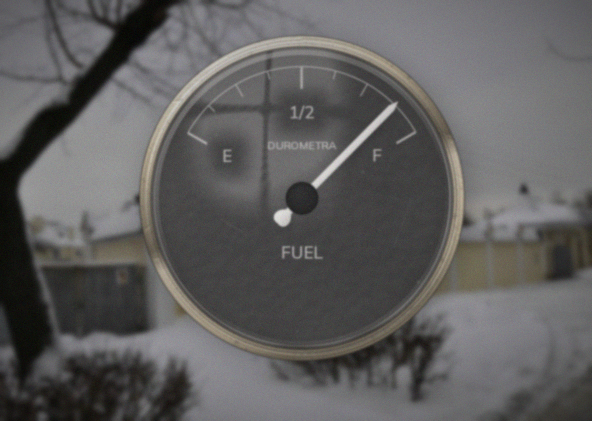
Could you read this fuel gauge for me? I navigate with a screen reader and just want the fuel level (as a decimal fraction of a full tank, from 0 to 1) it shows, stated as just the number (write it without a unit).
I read 0.875
